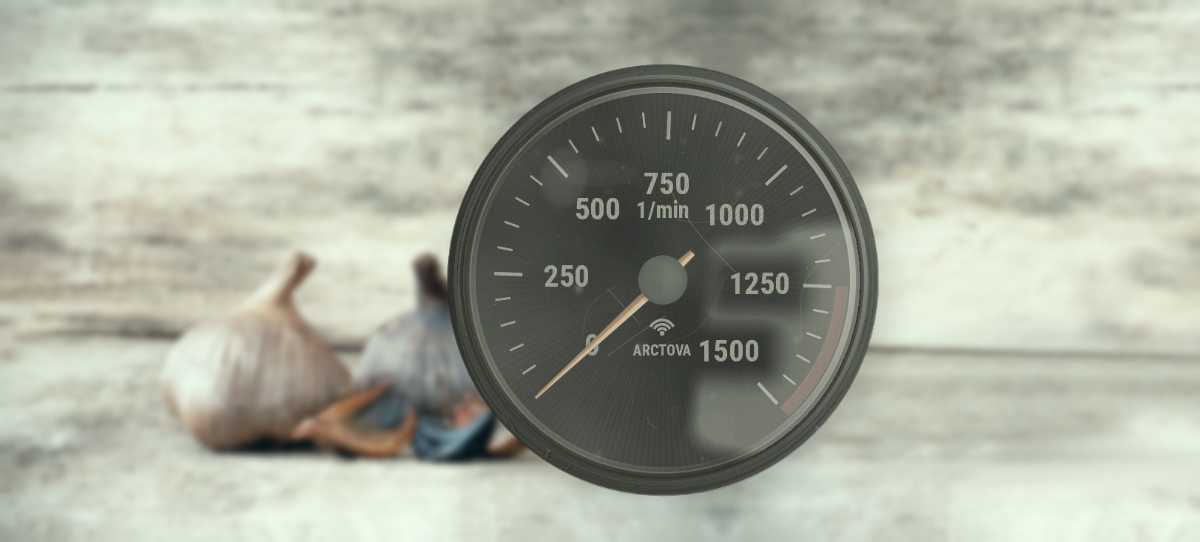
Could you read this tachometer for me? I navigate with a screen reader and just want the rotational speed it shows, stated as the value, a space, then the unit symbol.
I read 0 rpm
